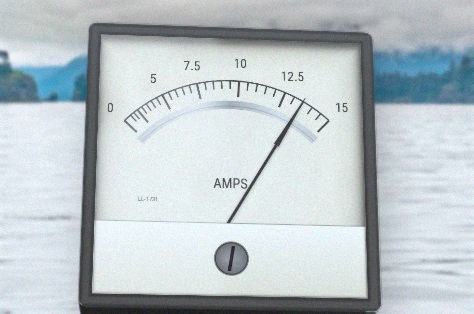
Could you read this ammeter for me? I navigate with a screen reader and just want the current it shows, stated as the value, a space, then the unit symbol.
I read 13.5 A
